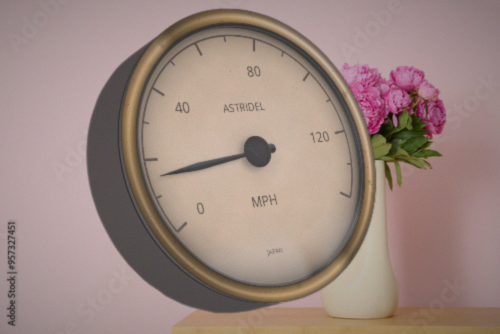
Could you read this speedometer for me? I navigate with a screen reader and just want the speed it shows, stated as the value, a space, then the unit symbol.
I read 15 mph
